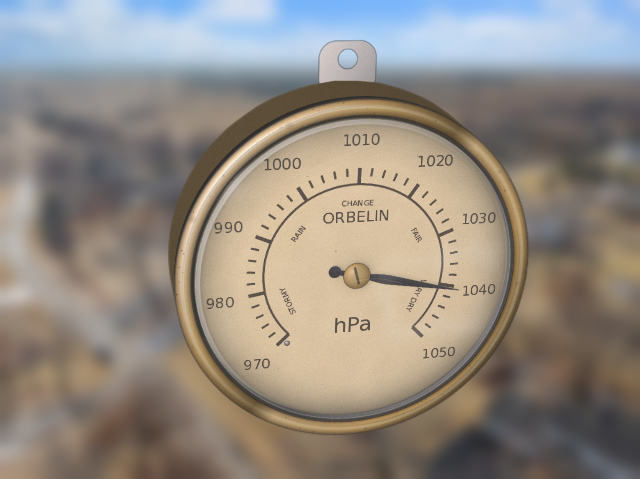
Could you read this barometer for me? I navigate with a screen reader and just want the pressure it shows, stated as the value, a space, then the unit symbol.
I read 1040 hPa
